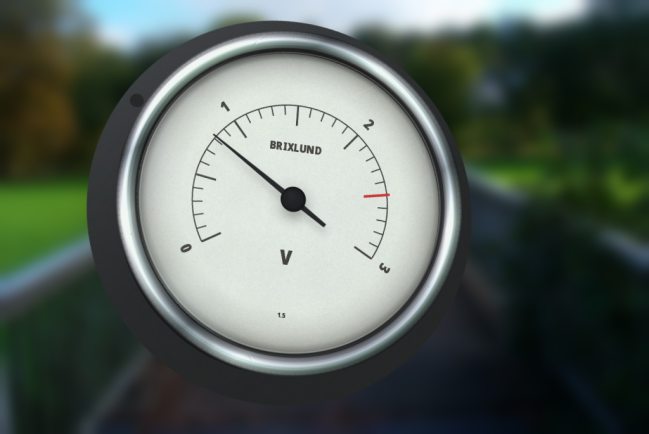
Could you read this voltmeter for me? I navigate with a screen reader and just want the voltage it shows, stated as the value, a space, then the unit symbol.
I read 0.8 V
